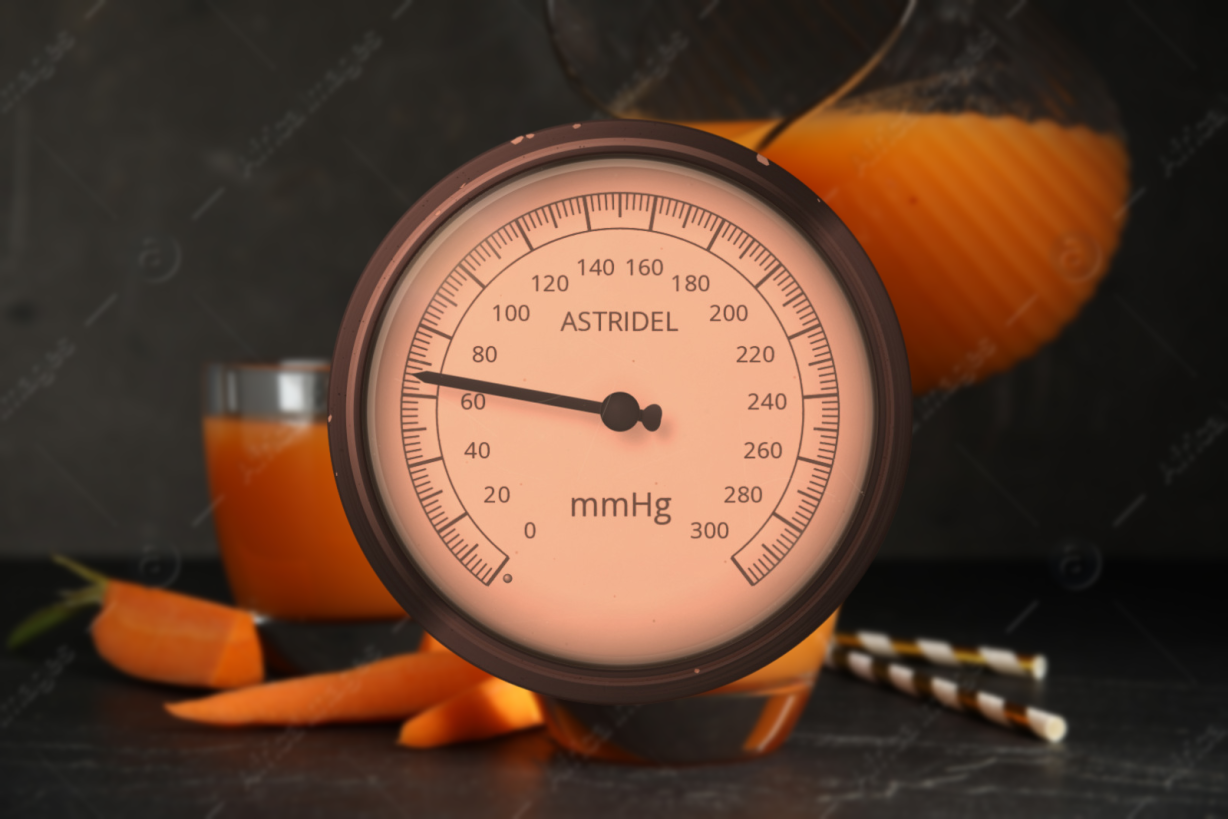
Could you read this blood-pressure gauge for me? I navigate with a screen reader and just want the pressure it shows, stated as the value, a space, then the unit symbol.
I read 66 mmHg
